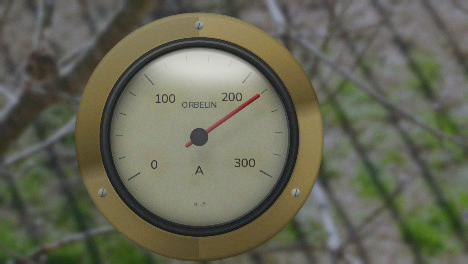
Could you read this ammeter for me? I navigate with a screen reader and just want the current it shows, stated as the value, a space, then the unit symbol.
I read 220 A
